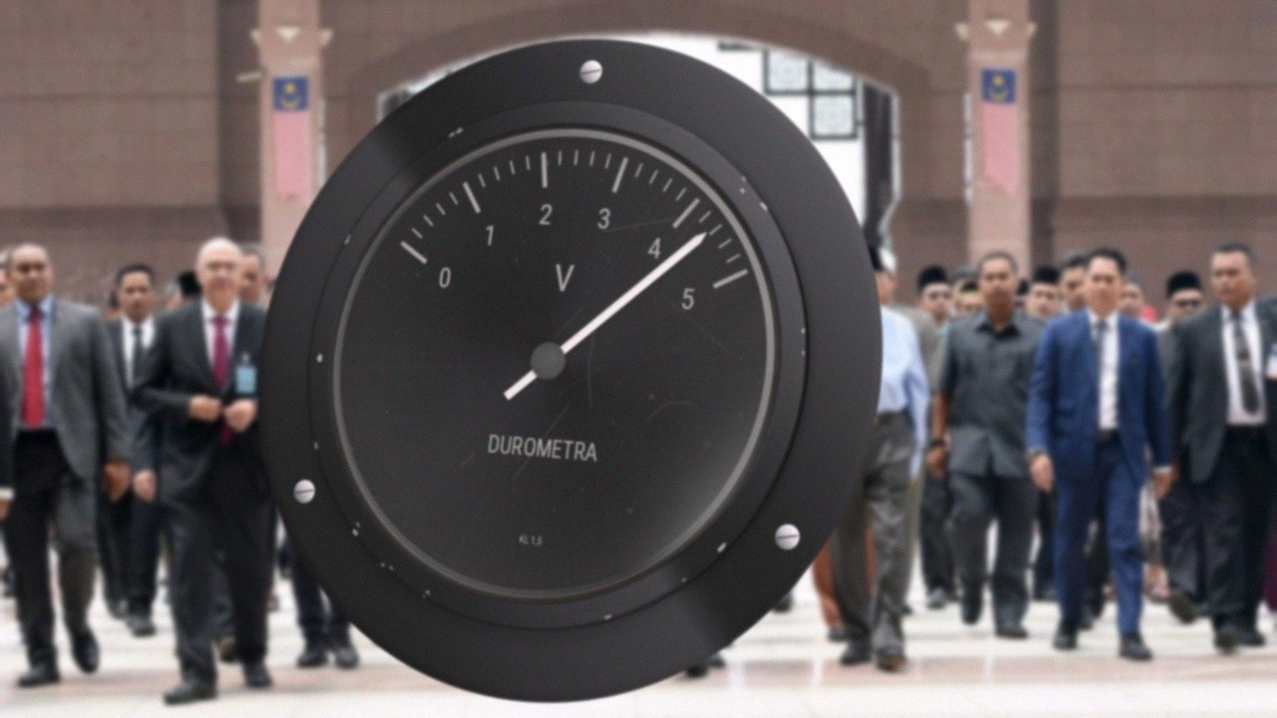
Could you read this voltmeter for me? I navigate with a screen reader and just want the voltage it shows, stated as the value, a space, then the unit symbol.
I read 4.4 V
